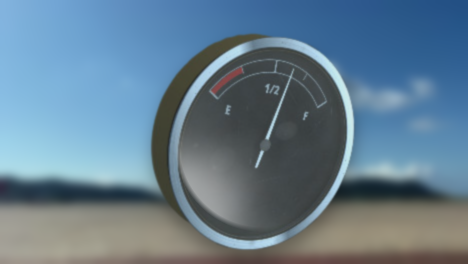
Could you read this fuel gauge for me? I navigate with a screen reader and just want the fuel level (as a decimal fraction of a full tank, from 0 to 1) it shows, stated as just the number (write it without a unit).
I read 0.625
